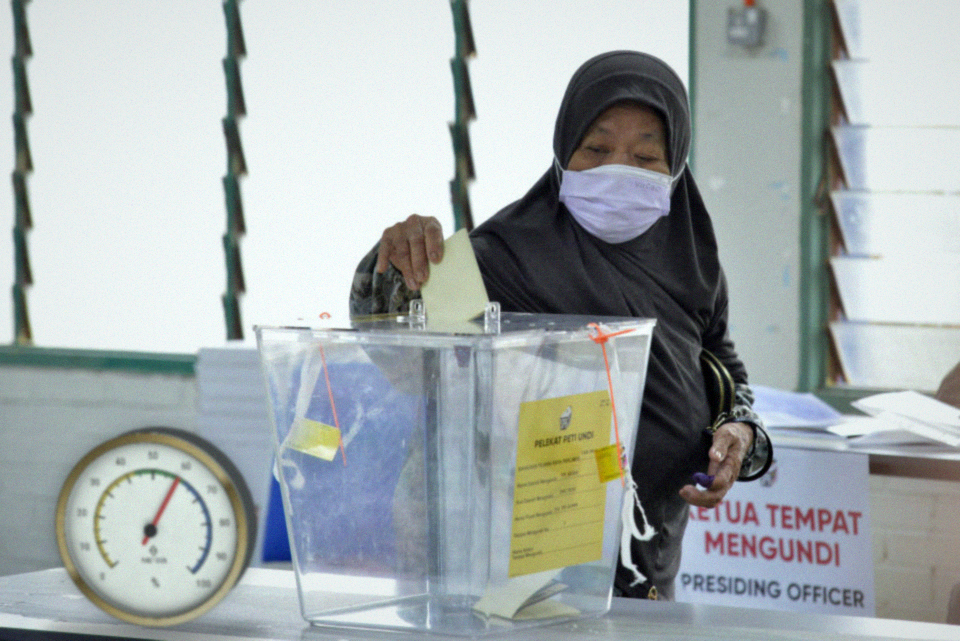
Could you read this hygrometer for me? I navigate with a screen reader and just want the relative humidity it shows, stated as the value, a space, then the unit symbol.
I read 60 %
